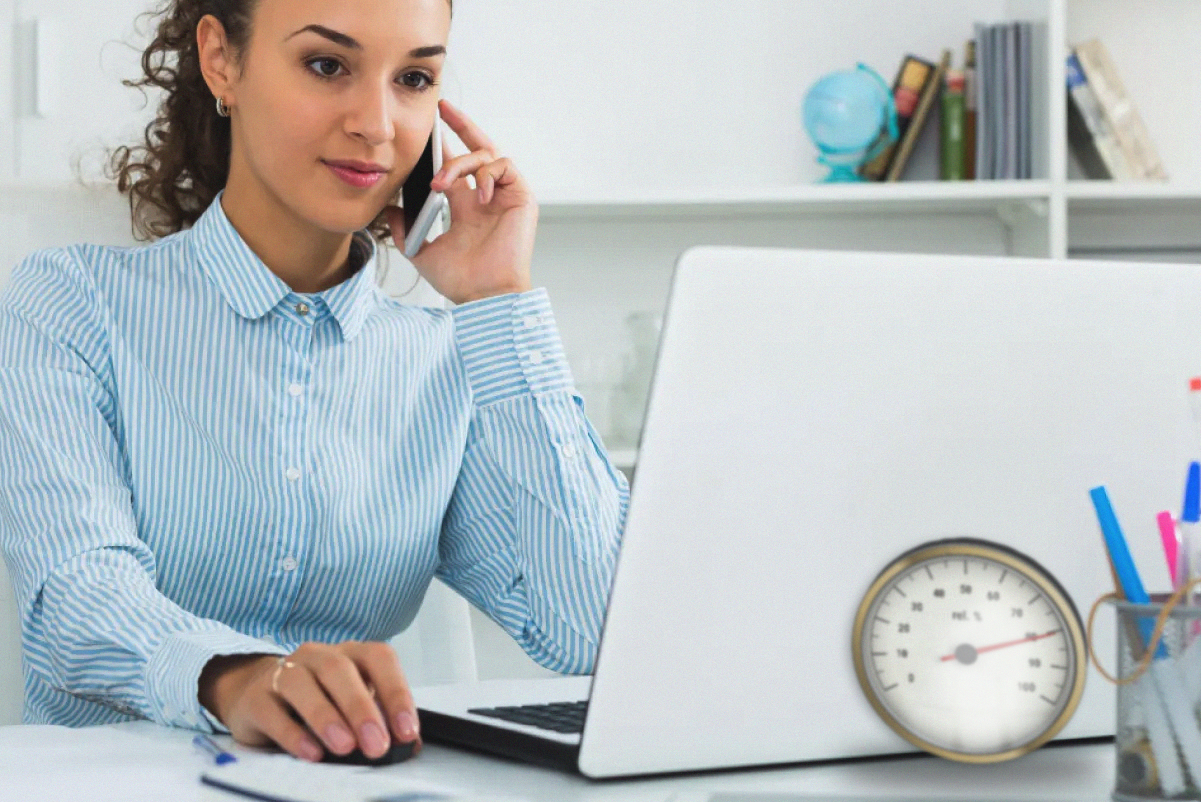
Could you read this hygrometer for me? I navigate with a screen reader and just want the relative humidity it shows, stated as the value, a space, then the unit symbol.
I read 80 %
